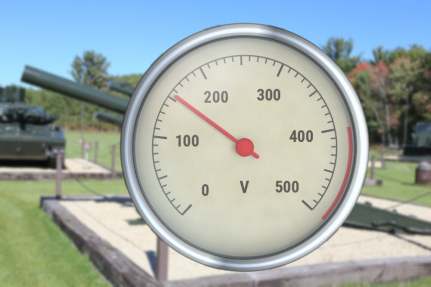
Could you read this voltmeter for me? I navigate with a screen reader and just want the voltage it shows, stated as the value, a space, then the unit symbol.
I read 155 V
